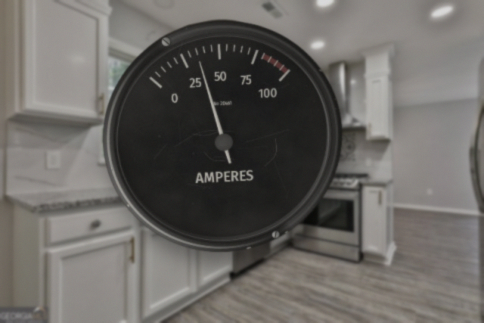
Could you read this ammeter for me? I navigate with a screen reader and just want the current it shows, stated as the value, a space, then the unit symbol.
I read 35 A
